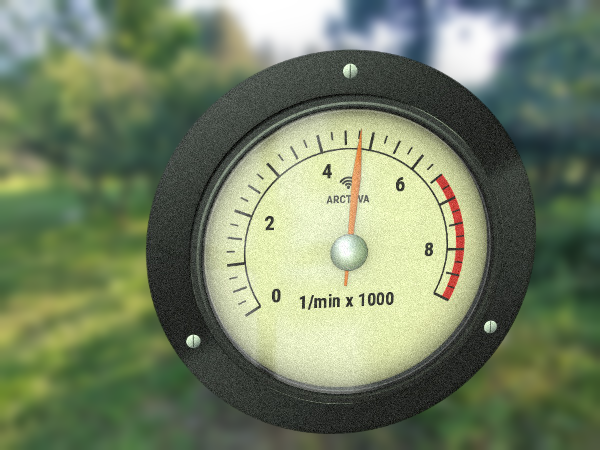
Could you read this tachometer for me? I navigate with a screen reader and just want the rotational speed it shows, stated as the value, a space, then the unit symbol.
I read 4750 rpm
